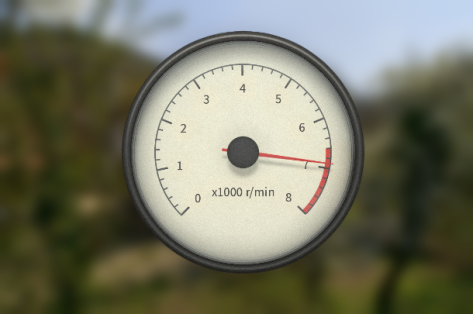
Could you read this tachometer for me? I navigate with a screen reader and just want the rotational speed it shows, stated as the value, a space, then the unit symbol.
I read 6900 rpm
